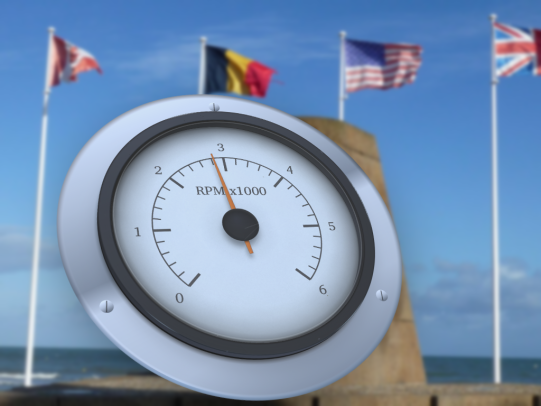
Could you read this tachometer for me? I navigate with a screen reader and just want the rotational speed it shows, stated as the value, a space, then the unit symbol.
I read 2800 rpm
